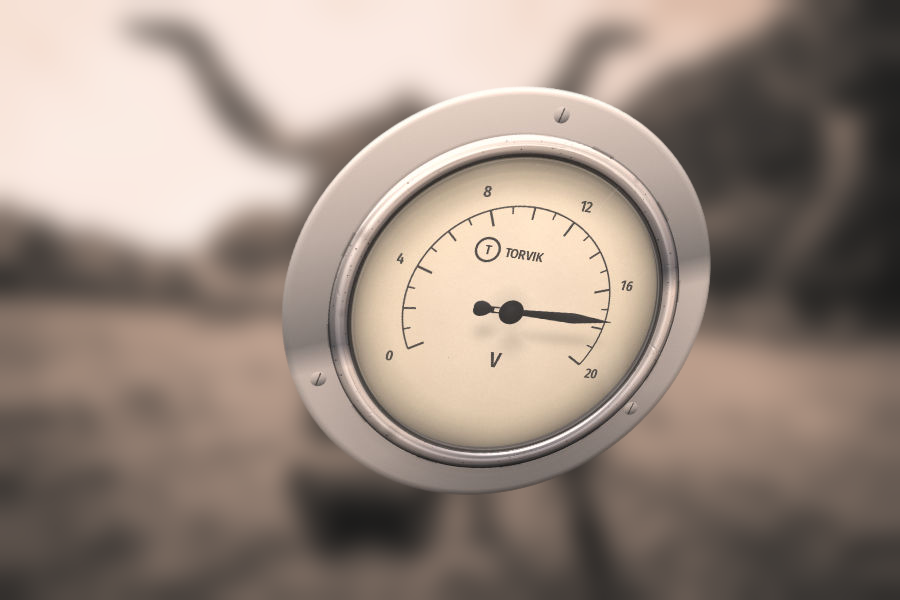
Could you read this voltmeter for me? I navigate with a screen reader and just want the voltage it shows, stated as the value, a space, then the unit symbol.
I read 17.5 V
